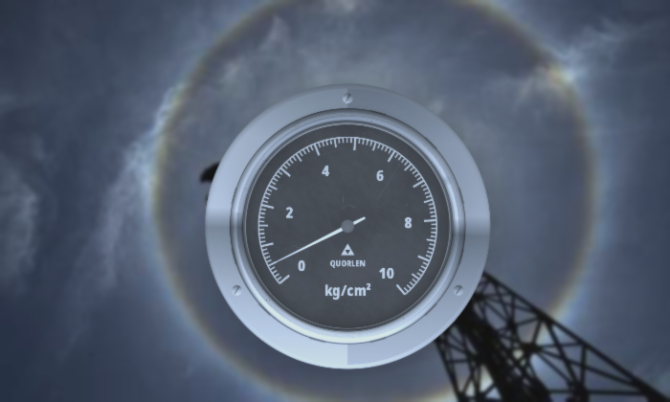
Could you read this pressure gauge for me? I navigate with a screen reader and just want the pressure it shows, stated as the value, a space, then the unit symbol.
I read 0.5 kg/cm²
